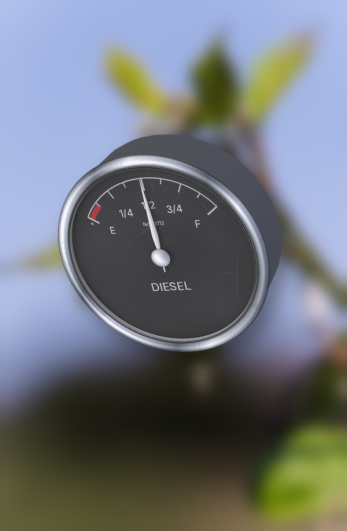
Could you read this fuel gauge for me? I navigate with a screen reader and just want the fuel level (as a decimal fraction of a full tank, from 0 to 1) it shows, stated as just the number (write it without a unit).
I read 0.5
